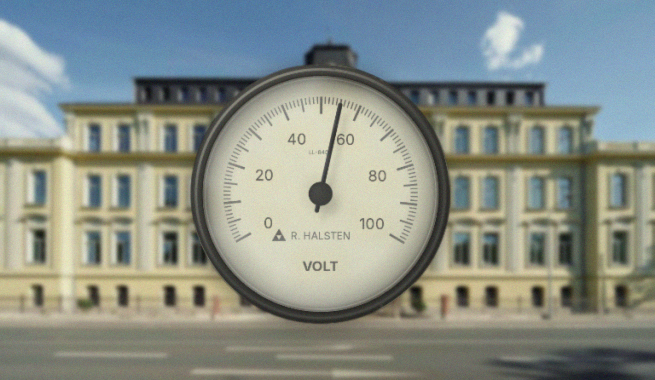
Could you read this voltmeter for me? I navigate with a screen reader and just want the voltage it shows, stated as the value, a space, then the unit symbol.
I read 55 V
